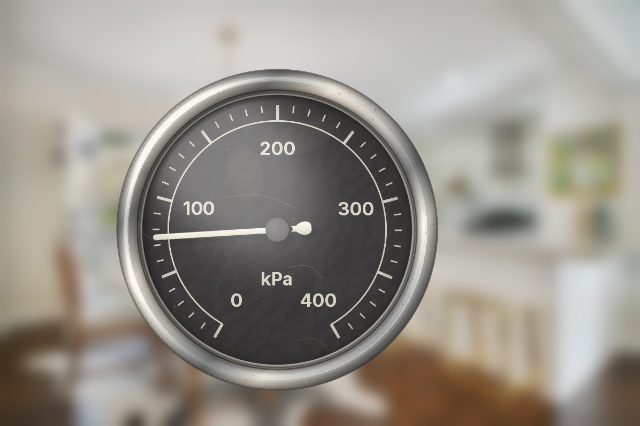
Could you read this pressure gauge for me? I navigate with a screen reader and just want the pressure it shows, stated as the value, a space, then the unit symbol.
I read 75 kPa
